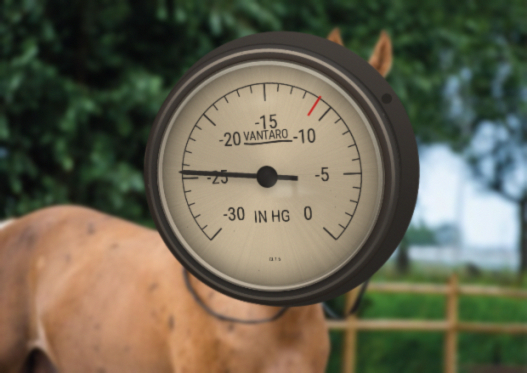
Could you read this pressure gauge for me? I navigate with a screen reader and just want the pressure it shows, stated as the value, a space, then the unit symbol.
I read -24.5 inHg
